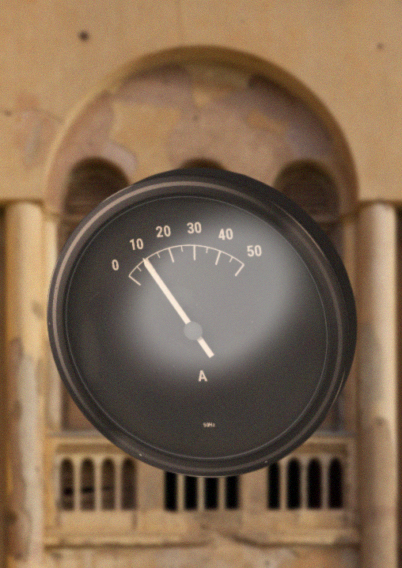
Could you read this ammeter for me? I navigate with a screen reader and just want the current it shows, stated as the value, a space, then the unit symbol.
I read 10 A
